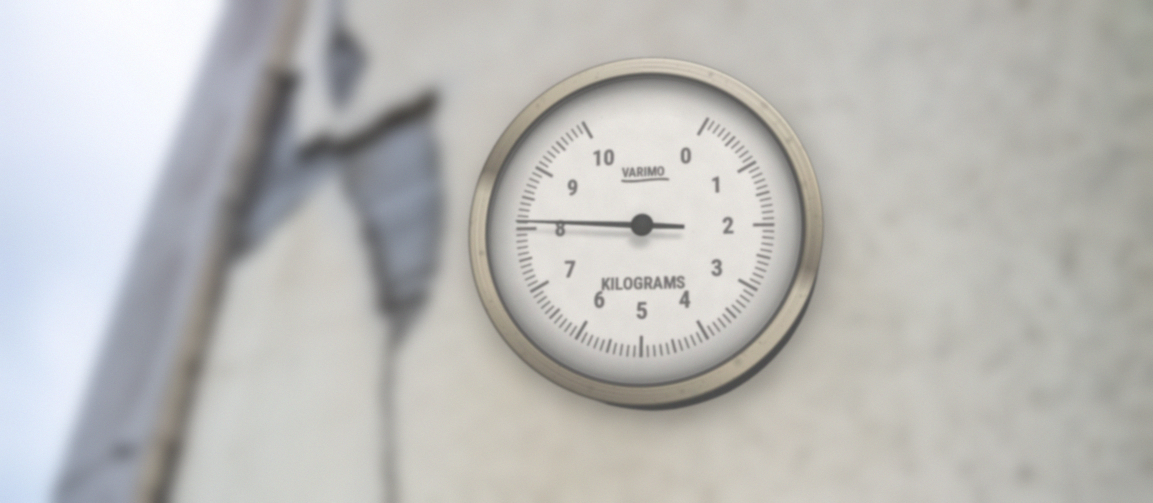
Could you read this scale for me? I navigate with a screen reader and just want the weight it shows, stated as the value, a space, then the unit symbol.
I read 8.1 kg
